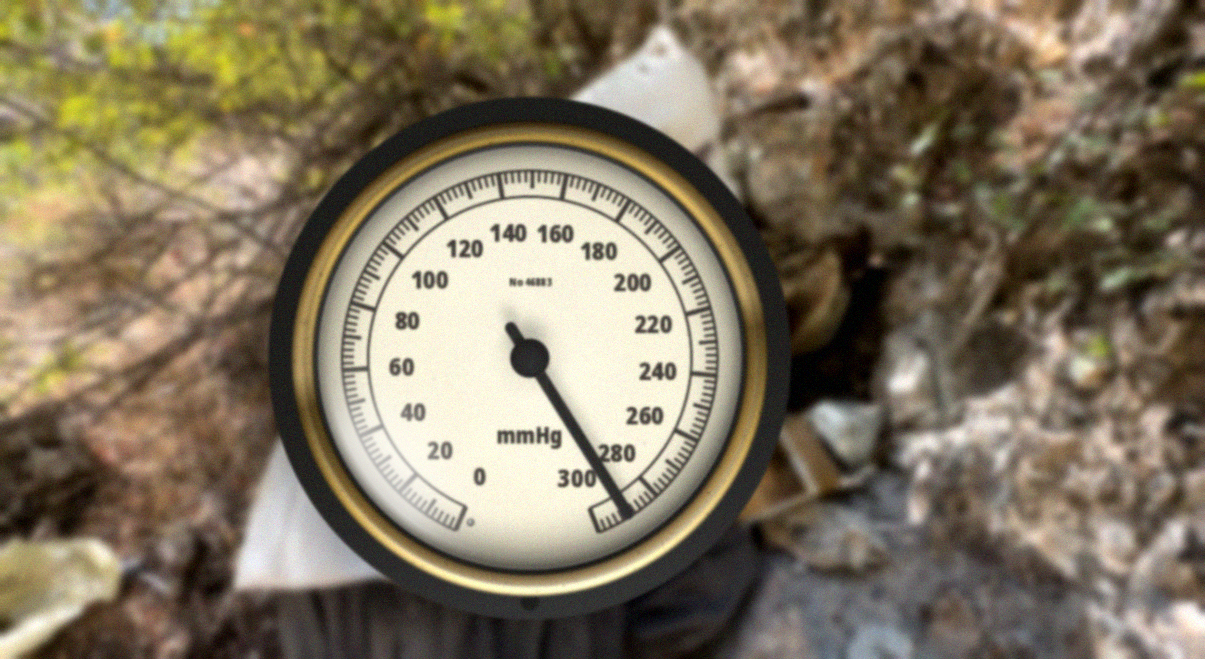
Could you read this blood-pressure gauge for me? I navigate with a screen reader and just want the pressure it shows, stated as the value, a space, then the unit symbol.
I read 290 mmHg
